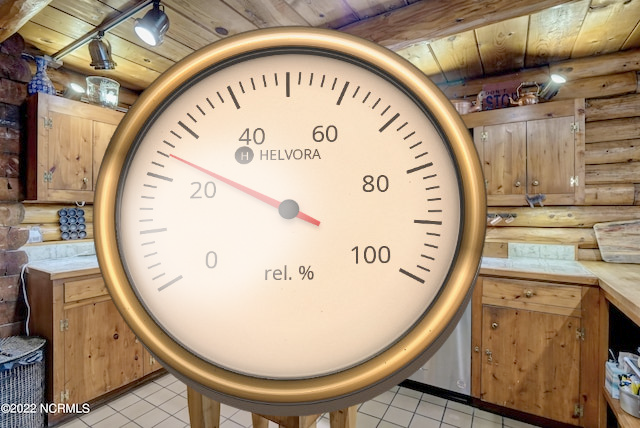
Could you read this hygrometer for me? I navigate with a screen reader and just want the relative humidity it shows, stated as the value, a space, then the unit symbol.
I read 24 %
